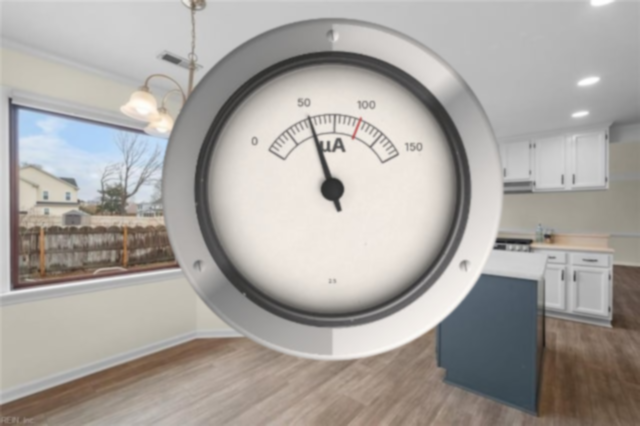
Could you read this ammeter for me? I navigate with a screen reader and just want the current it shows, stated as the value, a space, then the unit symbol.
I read 50 µA
